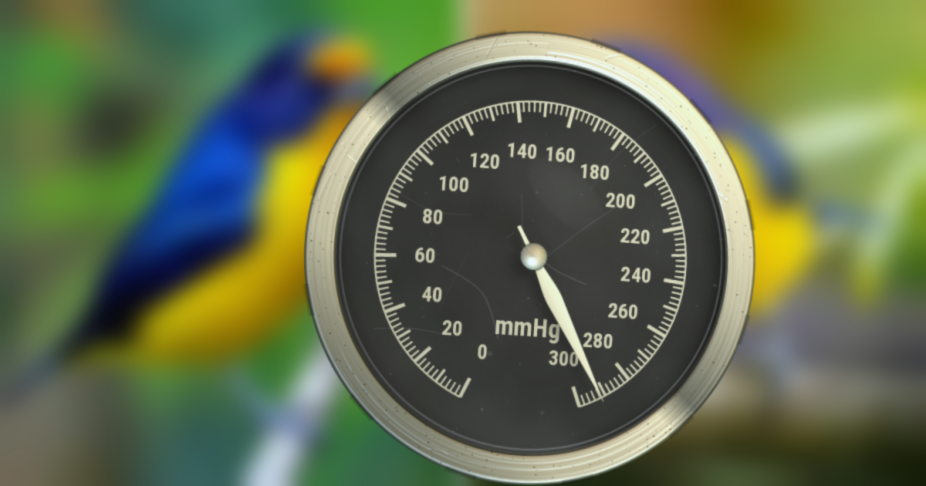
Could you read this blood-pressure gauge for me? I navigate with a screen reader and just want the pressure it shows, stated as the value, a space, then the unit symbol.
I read 292 mmHg
